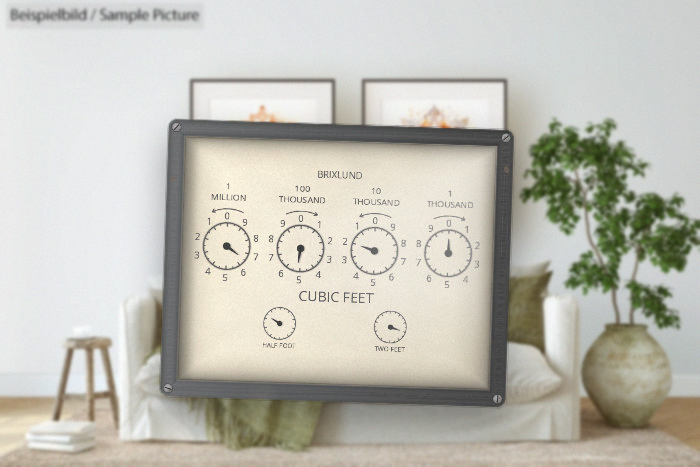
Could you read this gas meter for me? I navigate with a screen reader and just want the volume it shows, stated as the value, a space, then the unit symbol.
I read 652000 ft³
